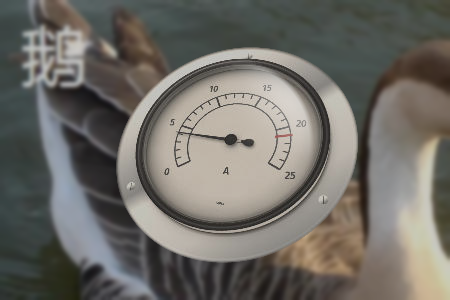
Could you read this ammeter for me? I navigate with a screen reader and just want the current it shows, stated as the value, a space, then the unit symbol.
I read 4 A
